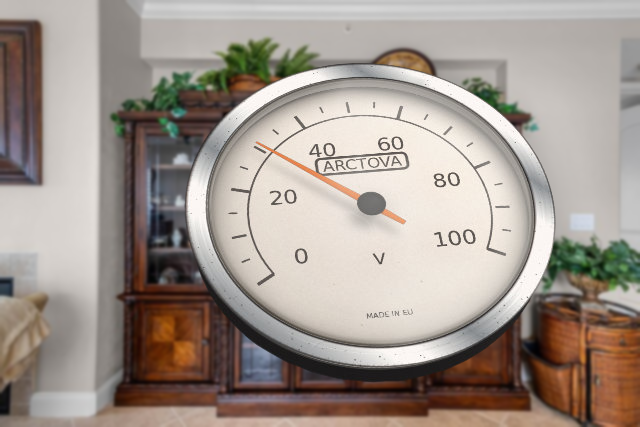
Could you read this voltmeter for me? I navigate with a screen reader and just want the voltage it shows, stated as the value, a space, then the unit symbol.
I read 30 V
